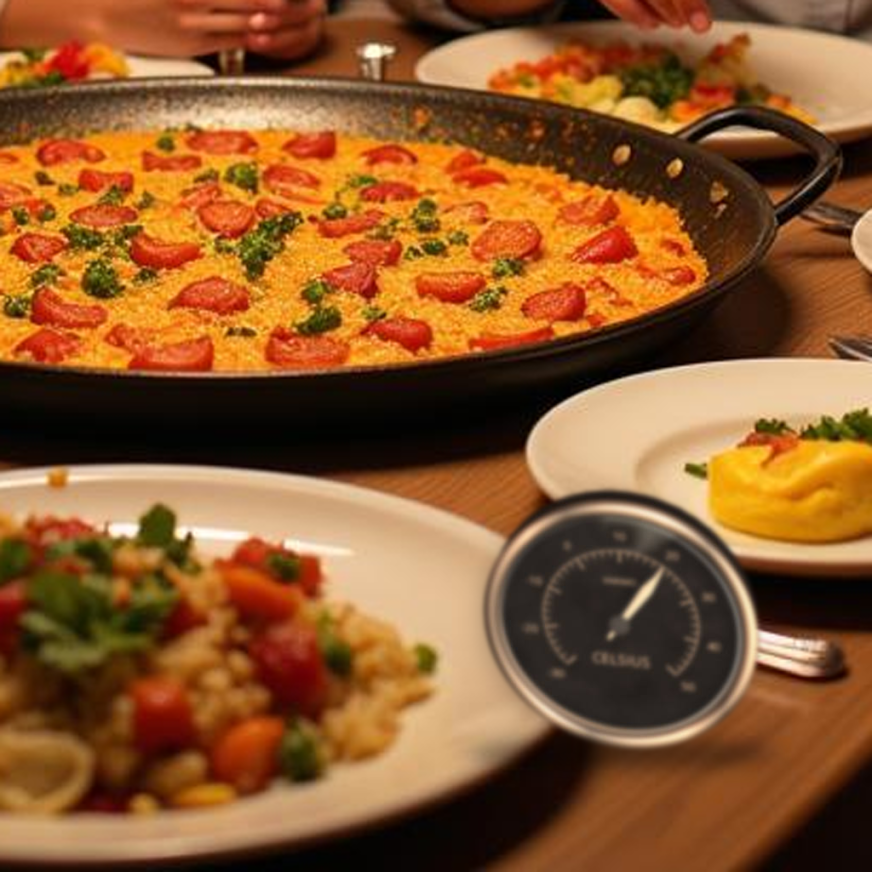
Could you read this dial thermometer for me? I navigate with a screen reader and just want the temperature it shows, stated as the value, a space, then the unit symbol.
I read 20 °C
